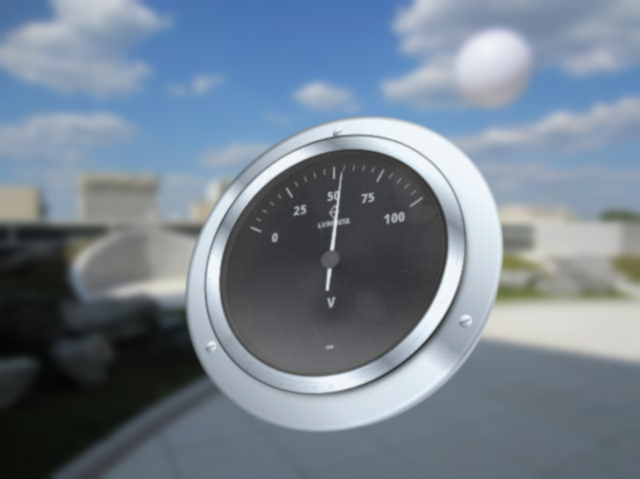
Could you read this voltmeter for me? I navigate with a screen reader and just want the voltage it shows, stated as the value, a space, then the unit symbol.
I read 55 V
